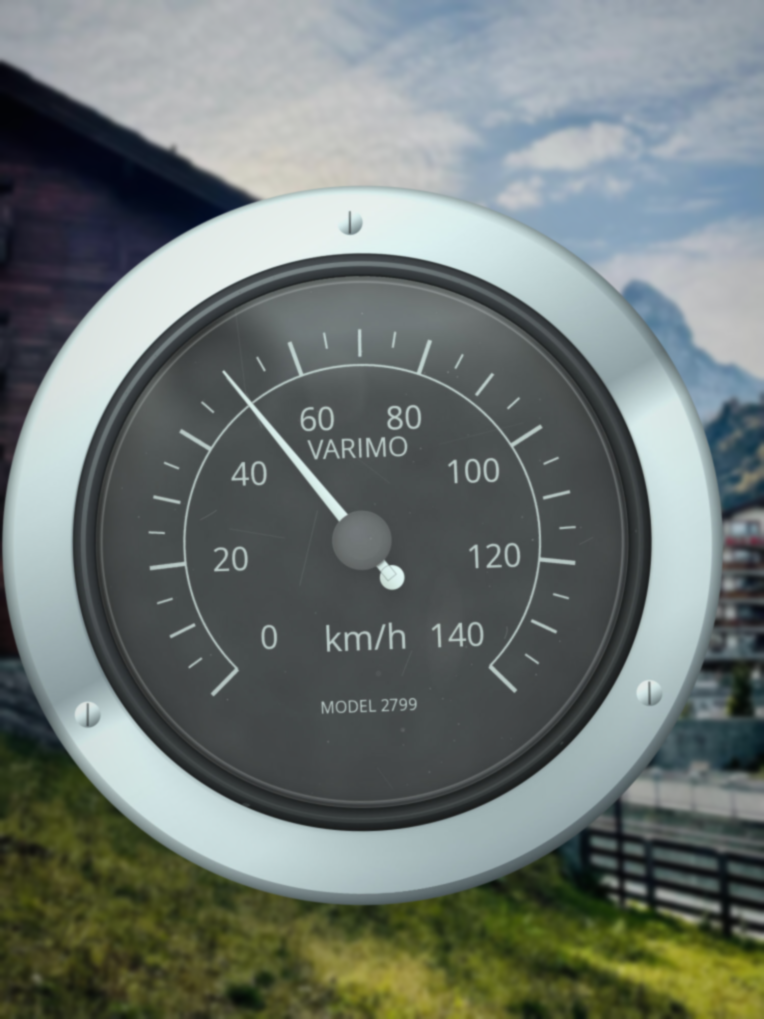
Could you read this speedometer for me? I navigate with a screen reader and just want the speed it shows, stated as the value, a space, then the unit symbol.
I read 50 km/h
